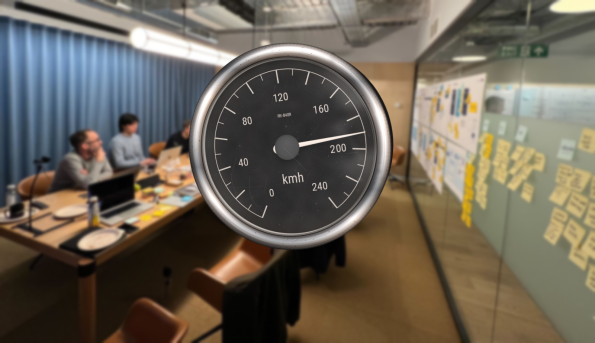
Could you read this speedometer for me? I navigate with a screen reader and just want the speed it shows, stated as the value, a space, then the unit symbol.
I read 190 km/h
